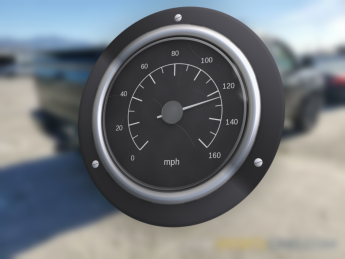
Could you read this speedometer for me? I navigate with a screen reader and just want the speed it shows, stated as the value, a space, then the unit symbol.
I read 125 mph
